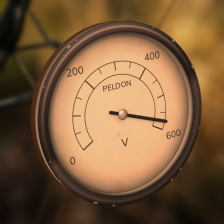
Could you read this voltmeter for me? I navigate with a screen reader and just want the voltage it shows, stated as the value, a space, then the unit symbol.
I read 575 V
